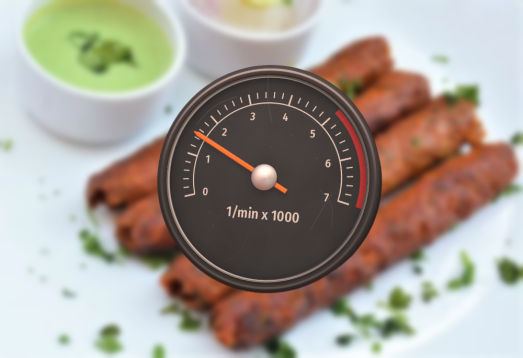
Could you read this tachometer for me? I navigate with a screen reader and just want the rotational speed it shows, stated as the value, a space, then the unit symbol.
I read 1500 rpm
